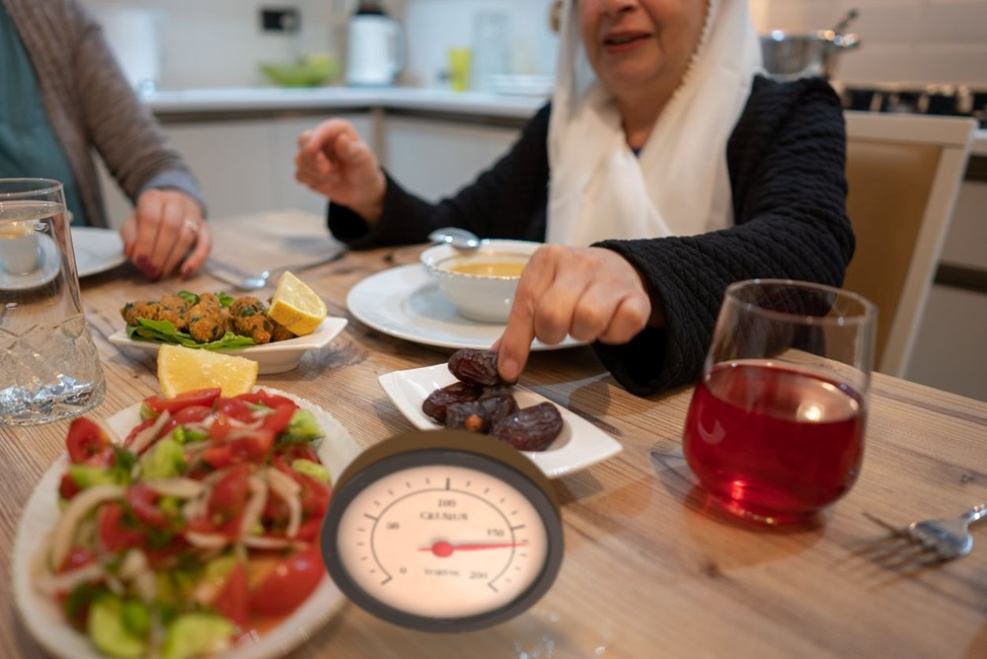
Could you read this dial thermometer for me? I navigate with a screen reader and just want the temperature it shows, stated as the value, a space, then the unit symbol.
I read 160 °C
